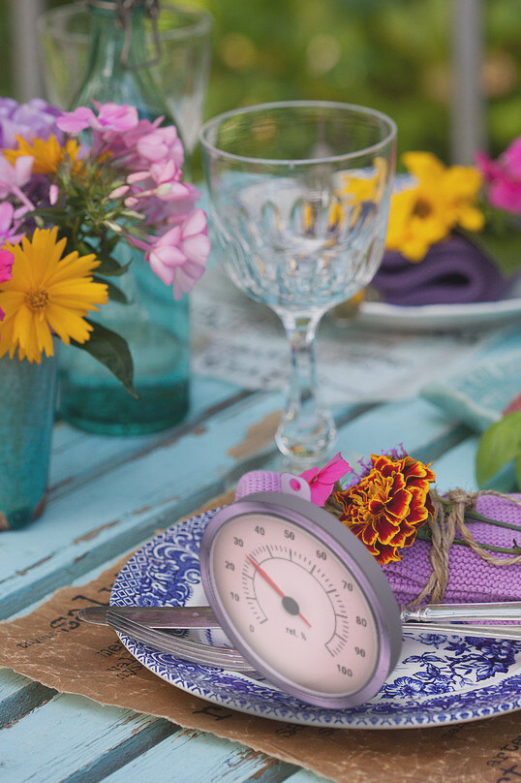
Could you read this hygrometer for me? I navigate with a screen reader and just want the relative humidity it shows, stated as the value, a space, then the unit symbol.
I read 30 %
